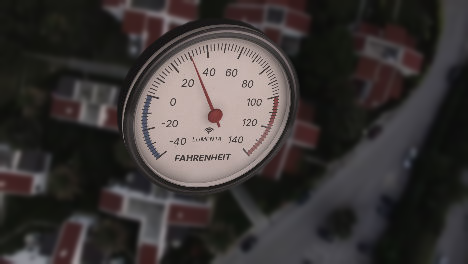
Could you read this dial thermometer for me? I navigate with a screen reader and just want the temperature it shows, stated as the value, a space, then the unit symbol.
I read 30 °F
